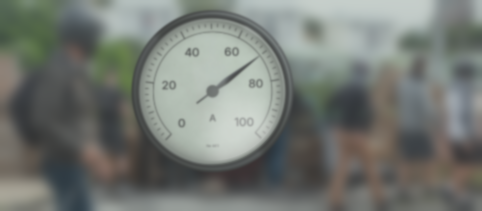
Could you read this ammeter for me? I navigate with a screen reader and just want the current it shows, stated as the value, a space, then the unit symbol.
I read 70 A
